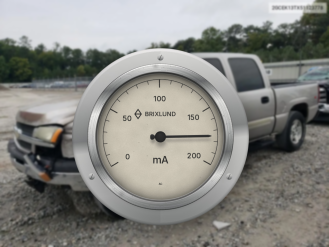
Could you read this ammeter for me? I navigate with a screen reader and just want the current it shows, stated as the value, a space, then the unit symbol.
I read 175 mA
